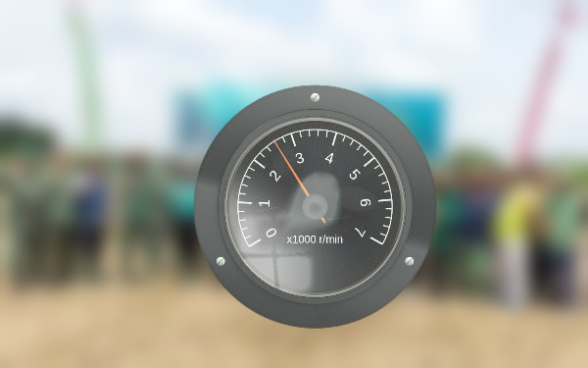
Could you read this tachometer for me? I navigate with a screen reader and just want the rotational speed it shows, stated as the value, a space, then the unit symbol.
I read 2600 rpm
